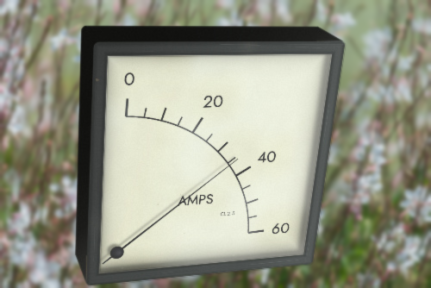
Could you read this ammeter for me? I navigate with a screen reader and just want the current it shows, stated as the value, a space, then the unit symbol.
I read 35 A
